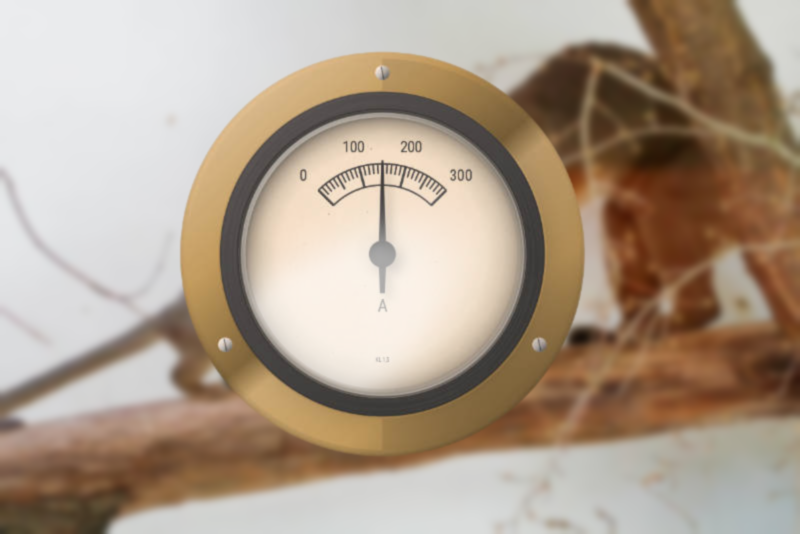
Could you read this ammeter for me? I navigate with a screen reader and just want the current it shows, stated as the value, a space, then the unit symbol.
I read 150 A
